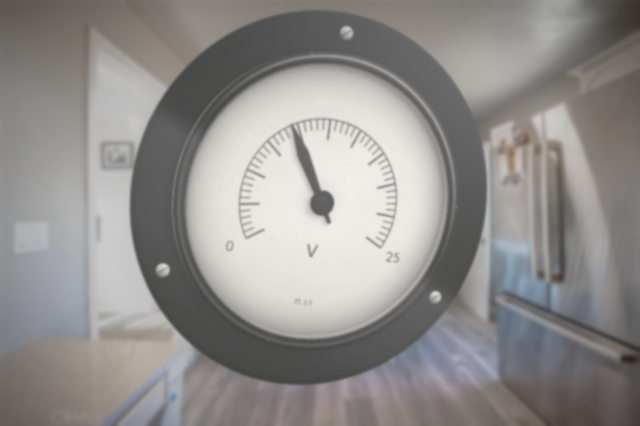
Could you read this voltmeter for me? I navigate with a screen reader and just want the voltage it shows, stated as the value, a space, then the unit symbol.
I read 9.5 V
